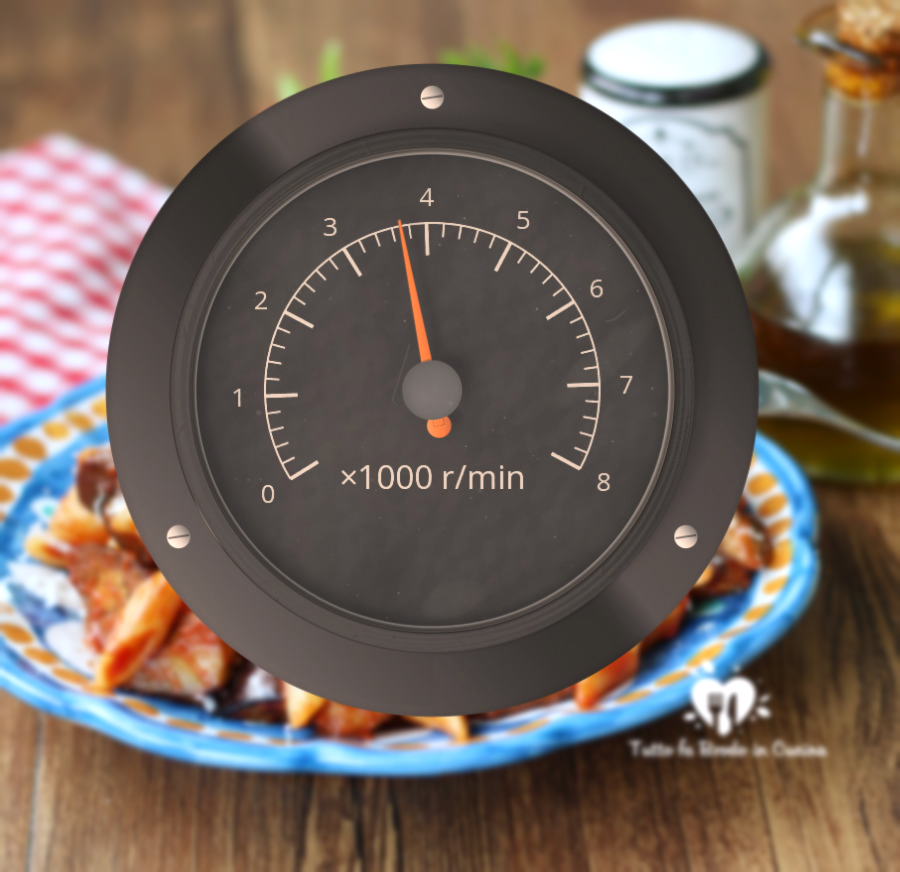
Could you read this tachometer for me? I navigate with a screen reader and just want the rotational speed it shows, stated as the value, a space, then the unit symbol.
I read 3700 rpm
